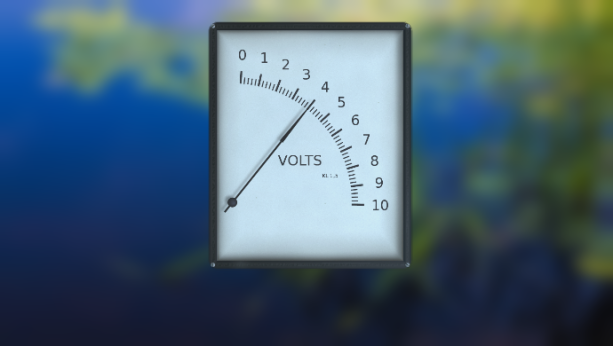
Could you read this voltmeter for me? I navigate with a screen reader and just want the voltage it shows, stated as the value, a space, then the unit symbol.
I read 4 V
